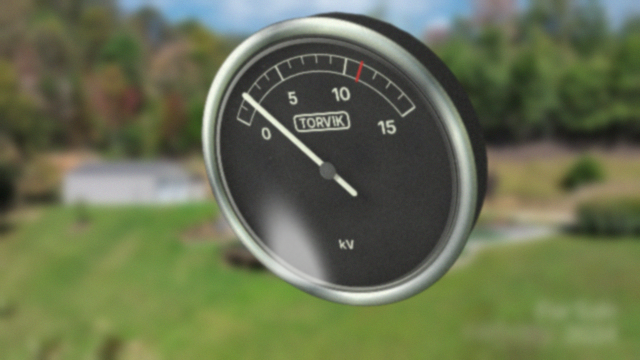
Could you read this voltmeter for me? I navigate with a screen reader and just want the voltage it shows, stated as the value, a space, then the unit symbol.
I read 2 kV
